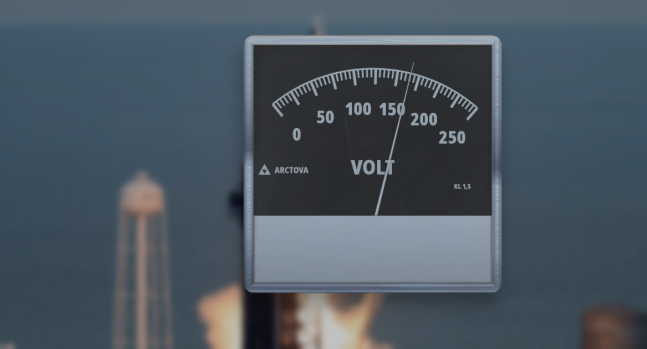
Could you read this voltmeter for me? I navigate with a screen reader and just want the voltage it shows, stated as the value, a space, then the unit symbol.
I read 165 V
